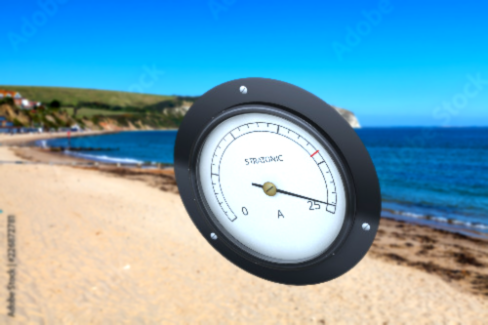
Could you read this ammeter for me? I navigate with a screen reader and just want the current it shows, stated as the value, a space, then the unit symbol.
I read 24 A
